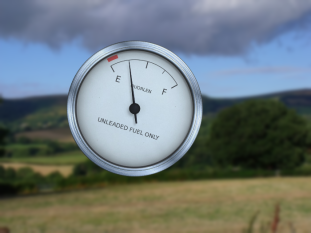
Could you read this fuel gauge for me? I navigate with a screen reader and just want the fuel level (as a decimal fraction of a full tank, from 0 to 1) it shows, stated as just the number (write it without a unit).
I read 0.25
